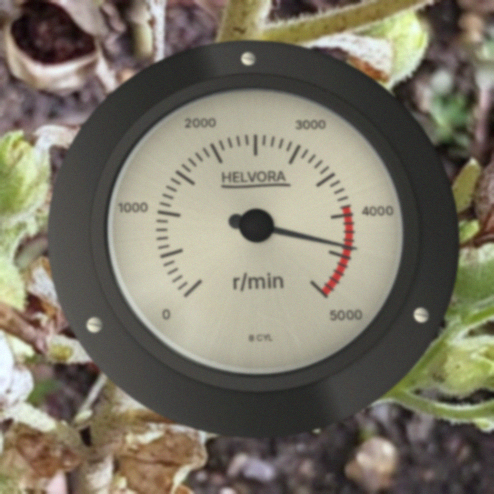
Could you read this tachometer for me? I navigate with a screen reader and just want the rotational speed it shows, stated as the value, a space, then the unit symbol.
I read 4400 rpm
